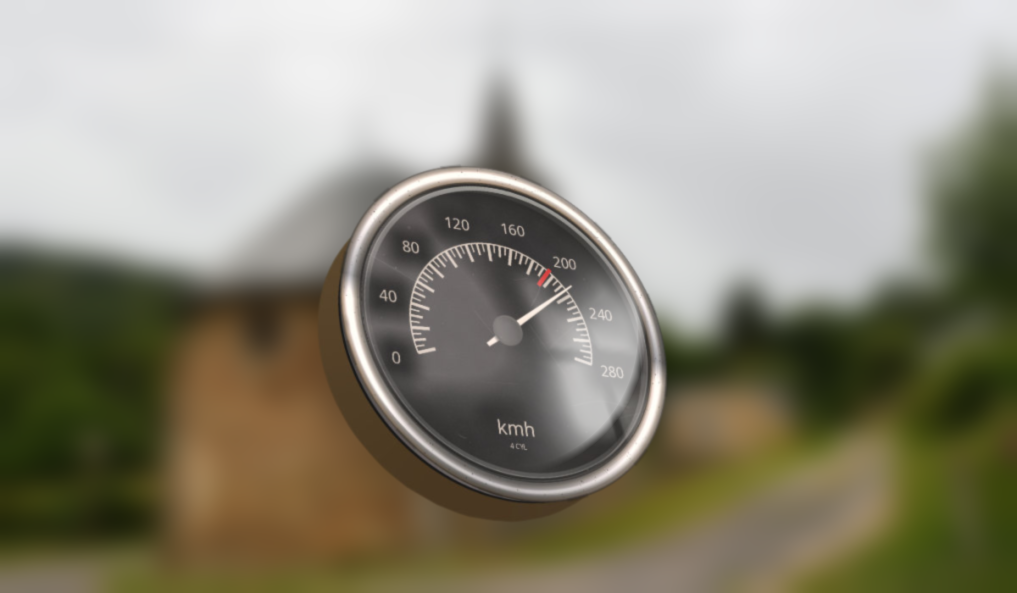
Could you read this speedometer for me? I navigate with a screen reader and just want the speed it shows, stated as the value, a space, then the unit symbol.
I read 215 km/h
